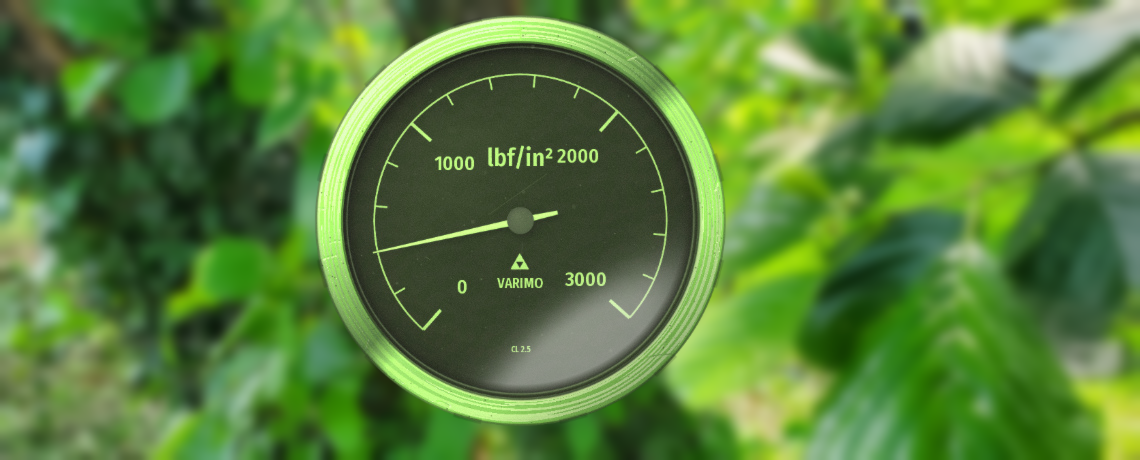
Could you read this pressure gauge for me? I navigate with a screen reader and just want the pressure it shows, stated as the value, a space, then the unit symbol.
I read 400 psi
